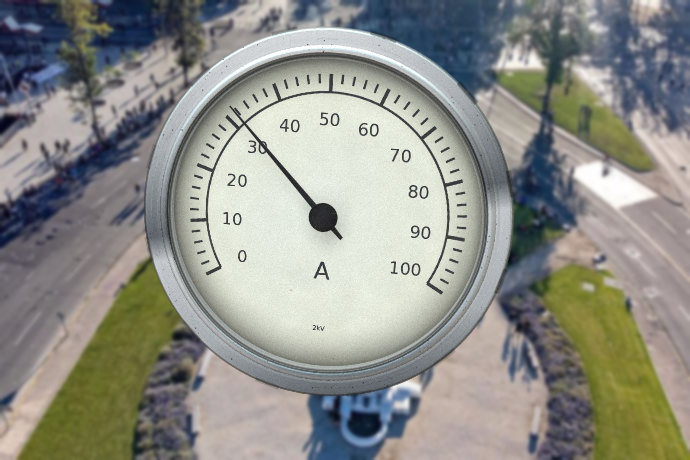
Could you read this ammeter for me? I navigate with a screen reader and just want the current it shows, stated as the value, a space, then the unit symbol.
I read 32 A
